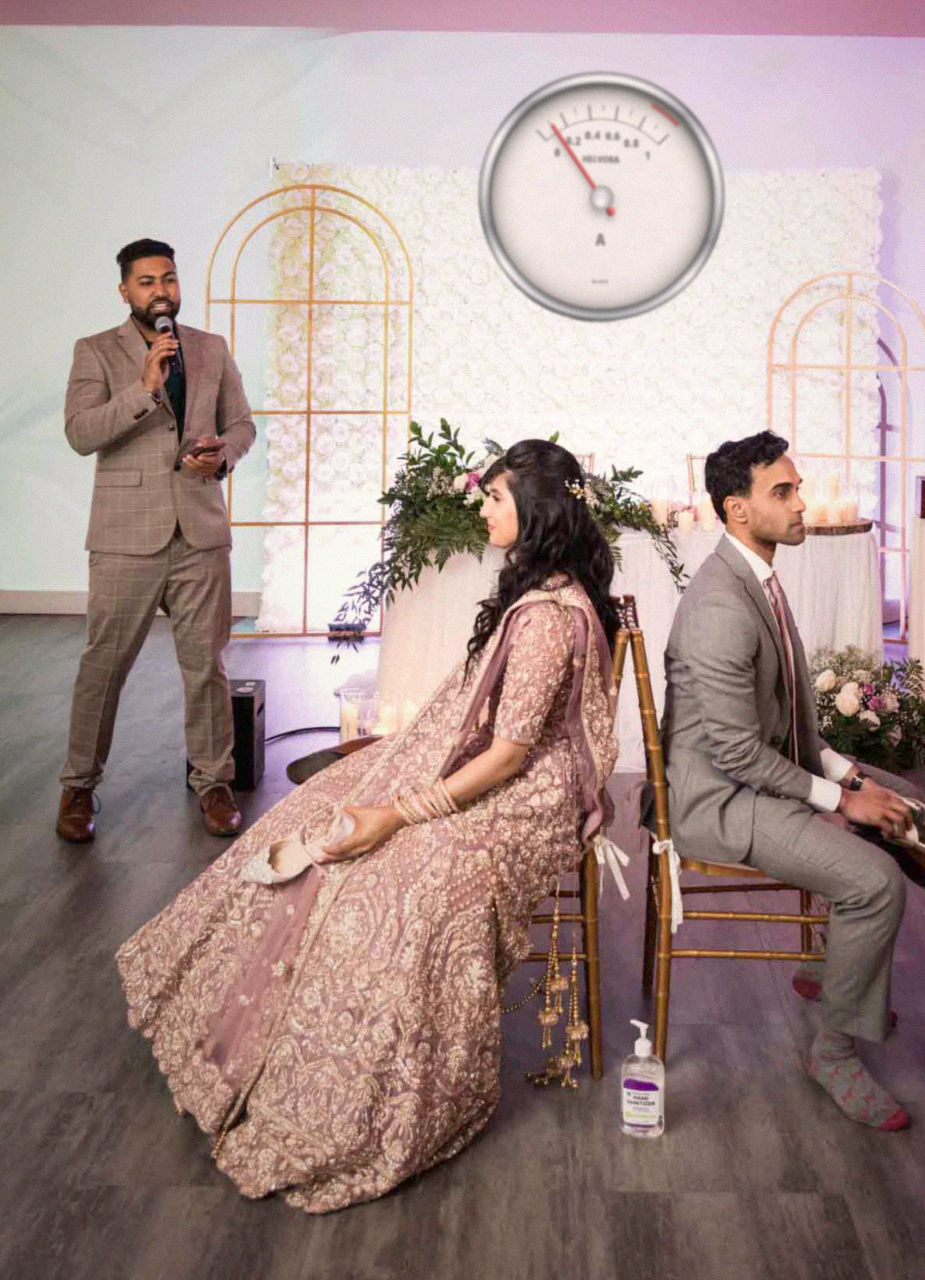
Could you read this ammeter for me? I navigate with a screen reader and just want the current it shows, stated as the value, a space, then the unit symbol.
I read 0.1 A
